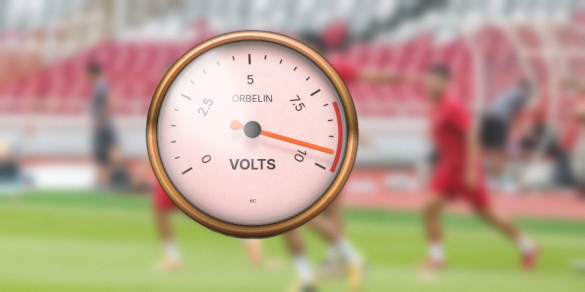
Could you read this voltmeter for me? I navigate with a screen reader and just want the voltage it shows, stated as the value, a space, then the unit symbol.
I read 9.5 V
